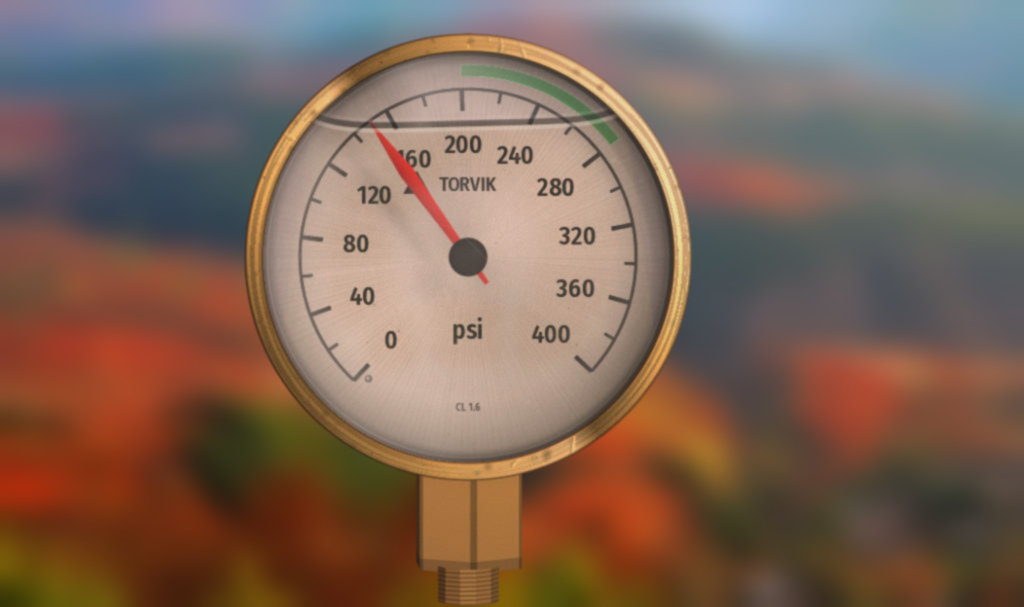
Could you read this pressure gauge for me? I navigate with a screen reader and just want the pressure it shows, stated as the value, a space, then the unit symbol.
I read 150 psi
